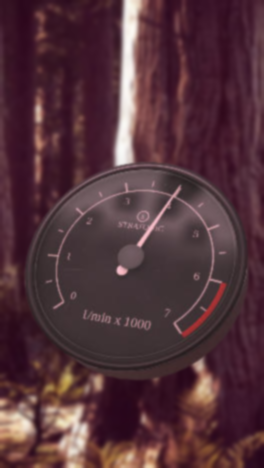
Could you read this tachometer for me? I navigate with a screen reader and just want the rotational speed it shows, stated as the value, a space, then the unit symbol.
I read 4000 rpm
